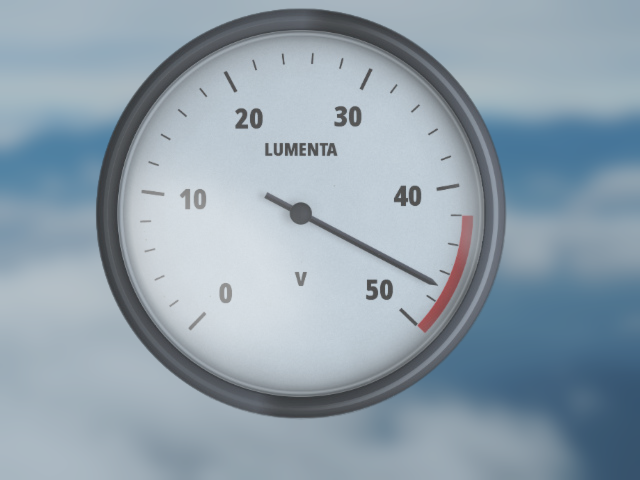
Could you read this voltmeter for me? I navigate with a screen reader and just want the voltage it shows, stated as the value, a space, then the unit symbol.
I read 47 V
